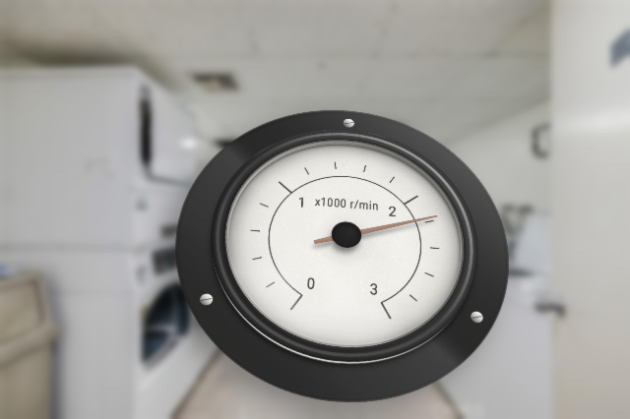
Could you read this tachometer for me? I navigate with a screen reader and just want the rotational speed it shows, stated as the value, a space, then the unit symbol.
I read 2200 rpm
